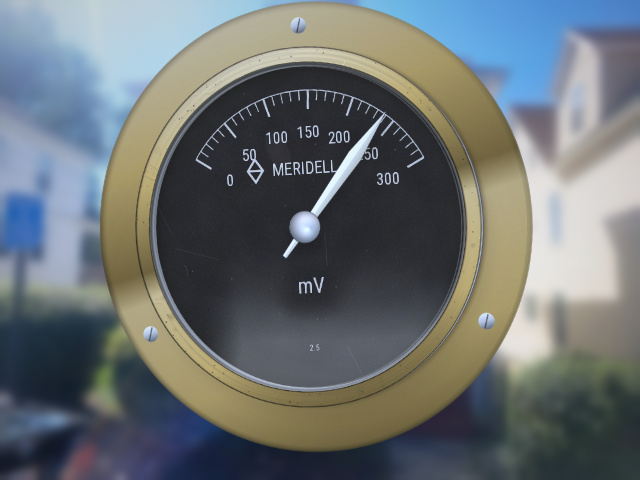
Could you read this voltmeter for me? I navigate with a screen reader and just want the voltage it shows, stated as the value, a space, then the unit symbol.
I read 240 mV
